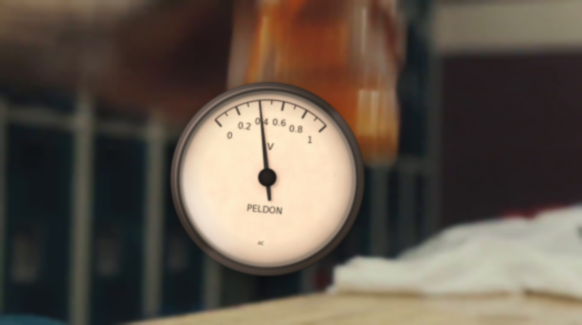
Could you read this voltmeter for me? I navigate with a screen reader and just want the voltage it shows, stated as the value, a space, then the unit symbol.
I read 0.4 V
